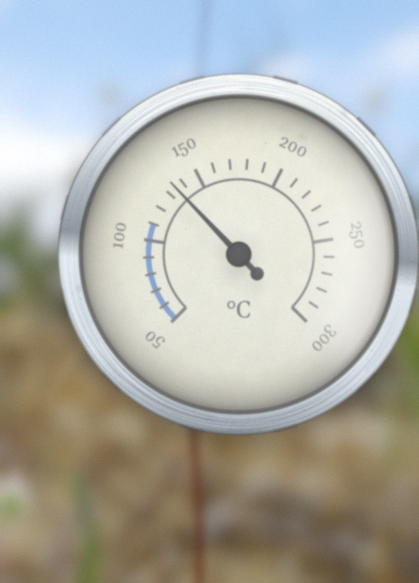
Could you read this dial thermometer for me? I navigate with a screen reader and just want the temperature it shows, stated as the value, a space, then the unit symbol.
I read 135 °C
